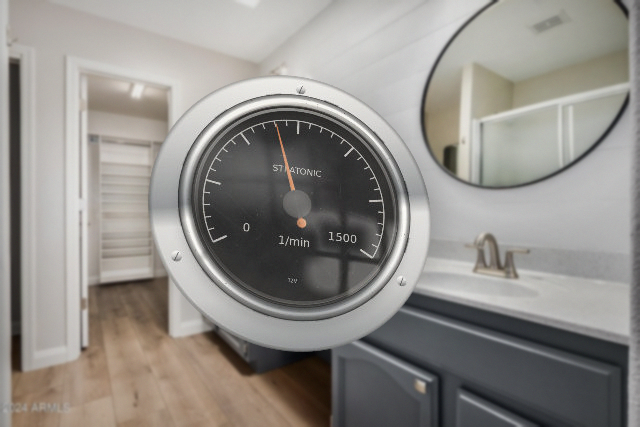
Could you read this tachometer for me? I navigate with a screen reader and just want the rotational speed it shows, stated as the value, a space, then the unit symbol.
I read 650 rpm
